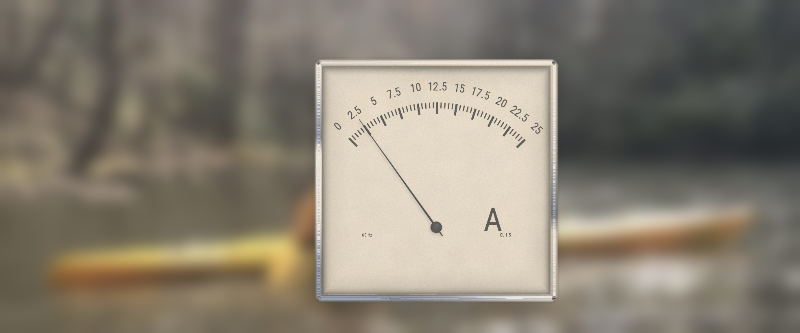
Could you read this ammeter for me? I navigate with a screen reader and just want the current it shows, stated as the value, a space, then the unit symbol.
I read 2.5 A
